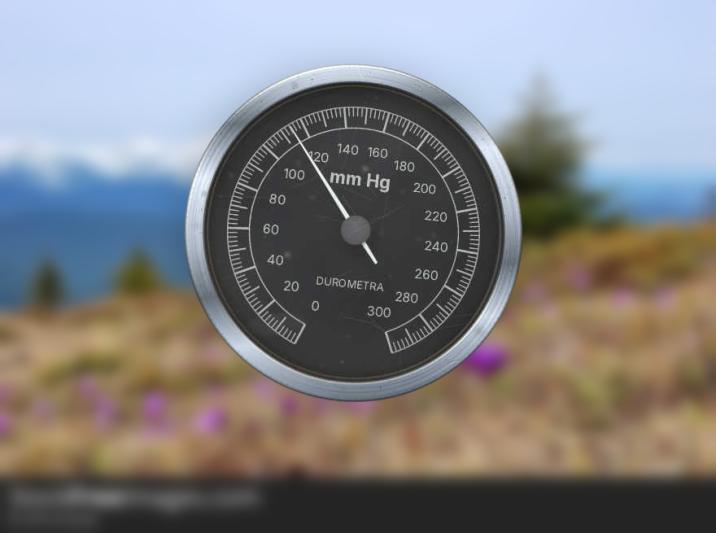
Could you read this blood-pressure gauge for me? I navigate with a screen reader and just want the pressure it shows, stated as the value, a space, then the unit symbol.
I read 114 mmHg
